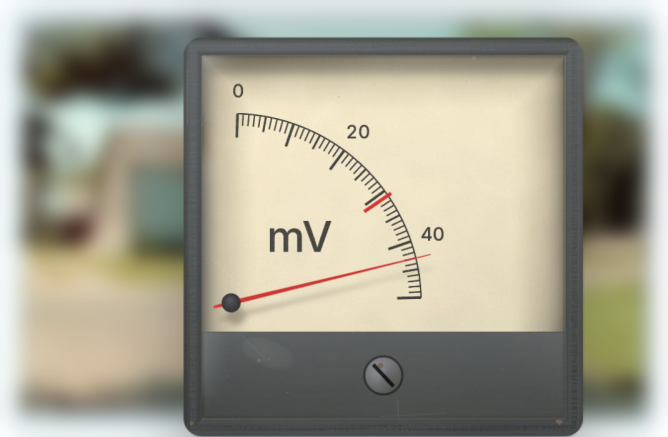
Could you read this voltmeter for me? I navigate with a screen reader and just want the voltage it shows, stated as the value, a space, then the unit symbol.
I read 43 mV
